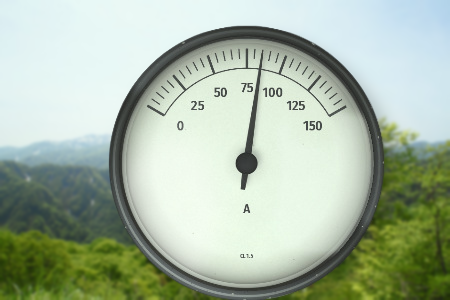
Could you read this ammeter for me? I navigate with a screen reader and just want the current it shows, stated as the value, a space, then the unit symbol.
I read 85 A
